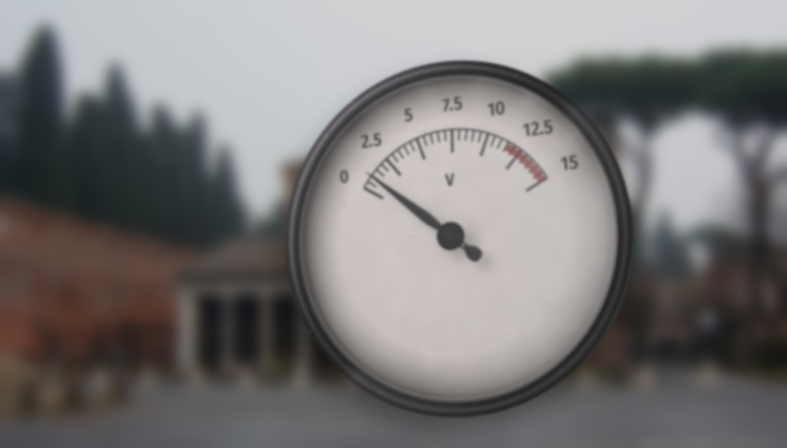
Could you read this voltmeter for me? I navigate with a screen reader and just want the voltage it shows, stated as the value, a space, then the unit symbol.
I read 1 V
